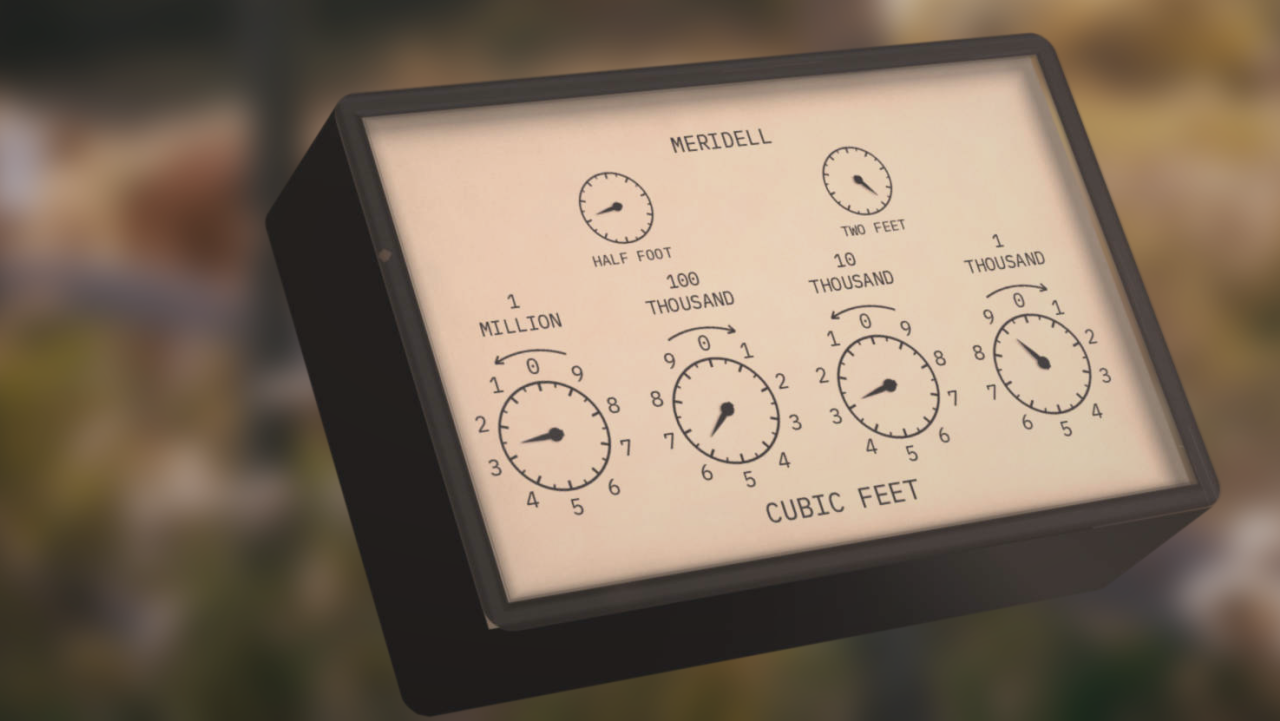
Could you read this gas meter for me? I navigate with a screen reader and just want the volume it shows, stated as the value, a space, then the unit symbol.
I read 262900 ft³
